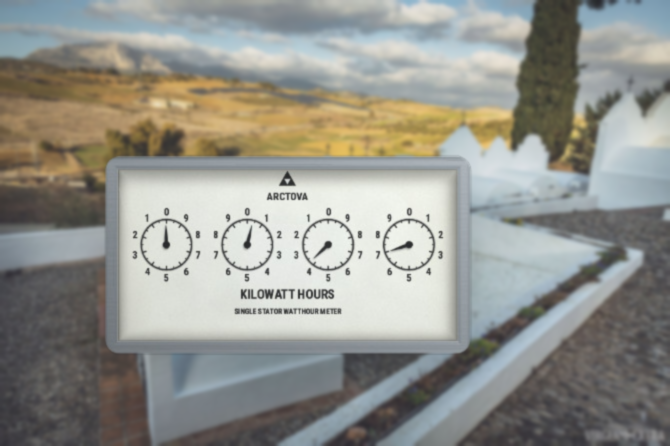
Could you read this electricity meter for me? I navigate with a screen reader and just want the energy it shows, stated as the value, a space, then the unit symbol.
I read 37 kWh
